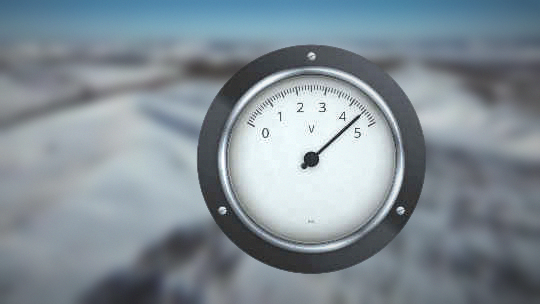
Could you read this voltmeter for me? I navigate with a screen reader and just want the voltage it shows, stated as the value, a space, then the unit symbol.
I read 4.5 V
